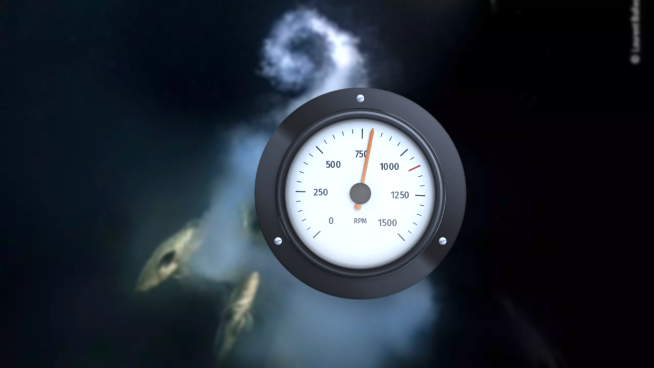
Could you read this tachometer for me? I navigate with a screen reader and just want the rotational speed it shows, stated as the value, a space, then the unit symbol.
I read 800 rpm
